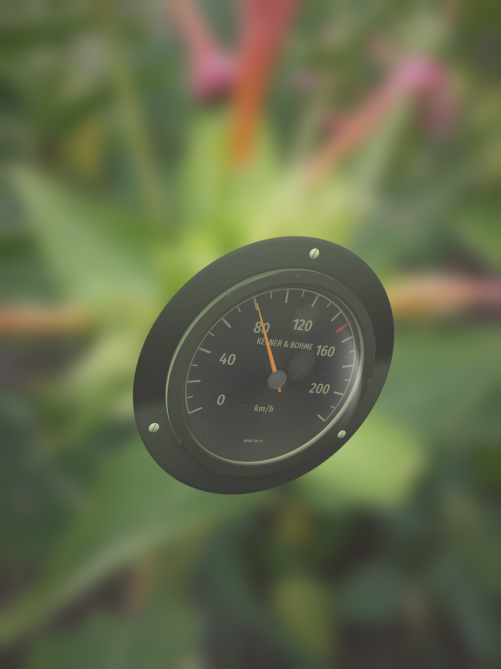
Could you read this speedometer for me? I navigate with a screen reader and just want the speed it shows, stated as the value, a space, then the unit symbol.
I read 80 km/h
